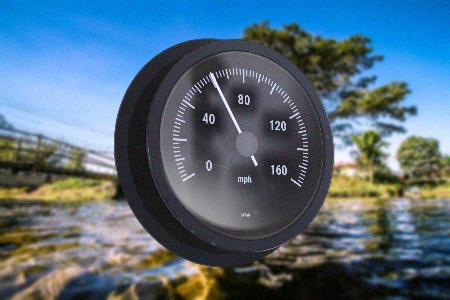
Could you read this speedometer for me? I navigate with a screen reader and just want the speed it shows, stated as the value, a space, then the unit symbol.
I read 60 mph
